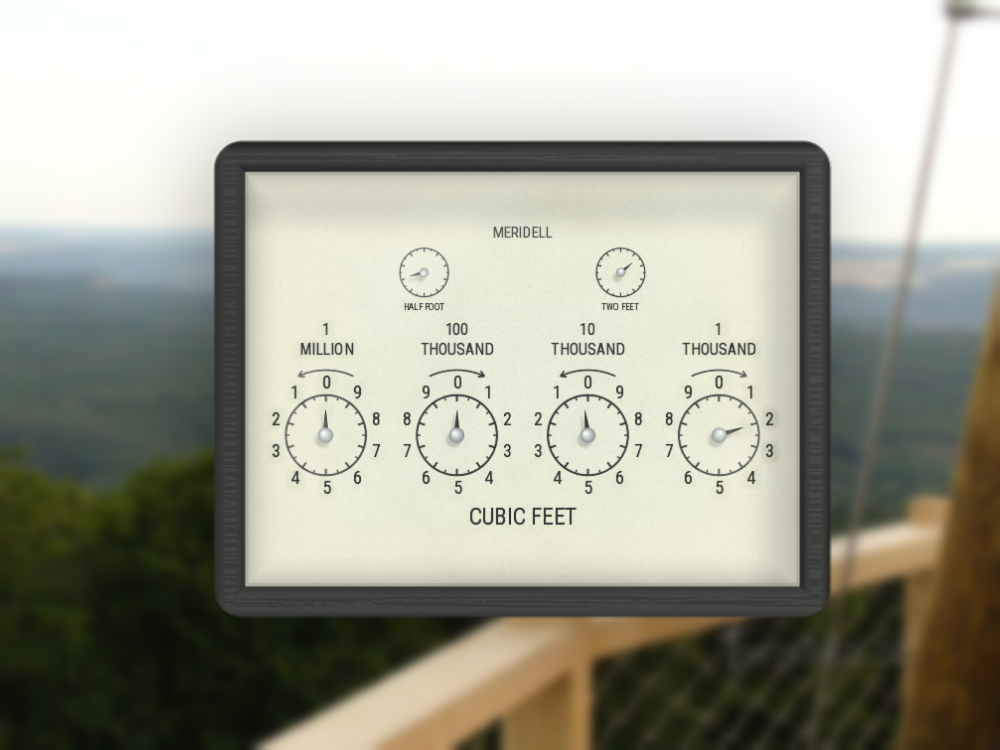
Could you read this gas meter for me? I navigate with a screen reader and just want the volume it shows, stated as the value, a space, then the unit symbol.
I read 200 ft³
